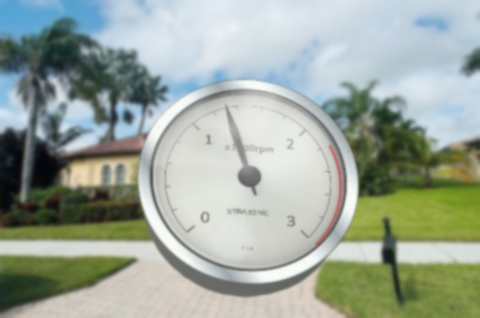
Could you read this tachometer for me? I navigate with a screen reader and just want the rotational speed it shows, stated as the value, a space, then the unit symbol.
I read 1300 rpm
